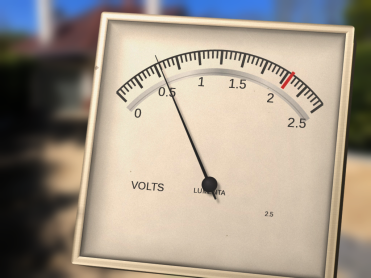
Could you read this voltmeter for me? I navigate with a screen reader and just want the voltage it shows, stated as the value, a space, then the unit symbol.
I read 0.55 V
